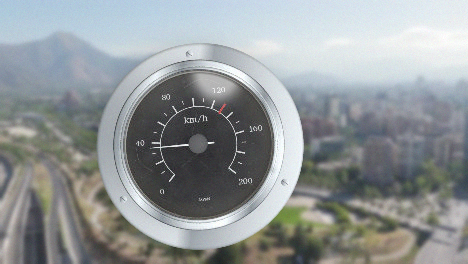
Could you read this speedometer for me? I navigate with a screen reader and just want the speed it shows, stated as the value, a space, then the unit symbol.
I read 35 km/h
